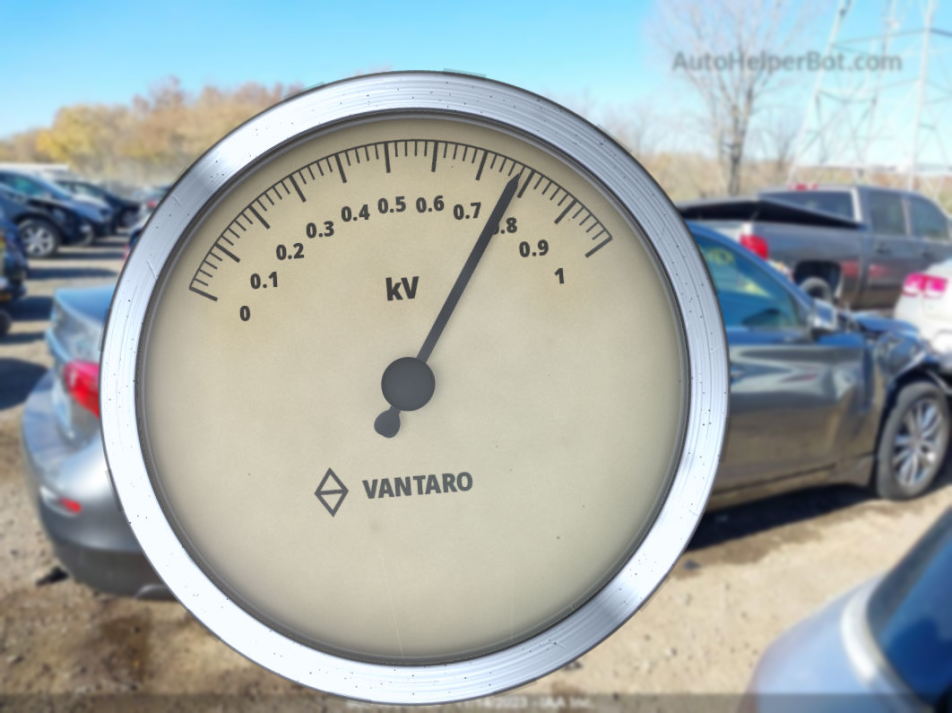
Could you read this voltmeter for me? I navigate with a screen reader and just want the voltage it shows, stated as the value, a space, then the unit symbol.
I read 0.78 kV
